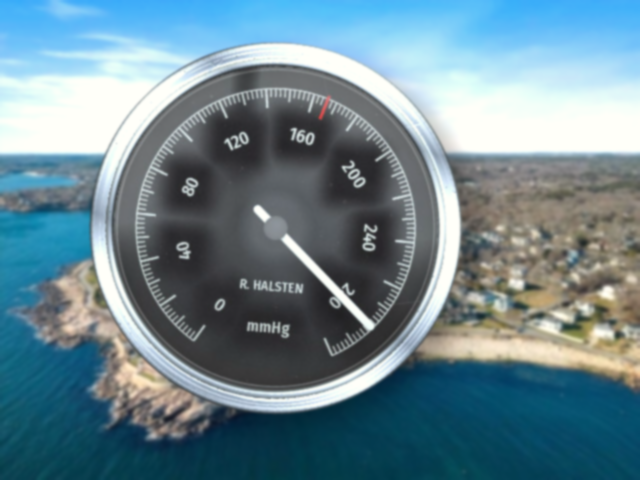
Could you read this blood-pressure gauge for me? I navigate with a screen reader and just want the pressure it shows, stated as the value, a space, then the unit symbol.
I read 280 mmHg
